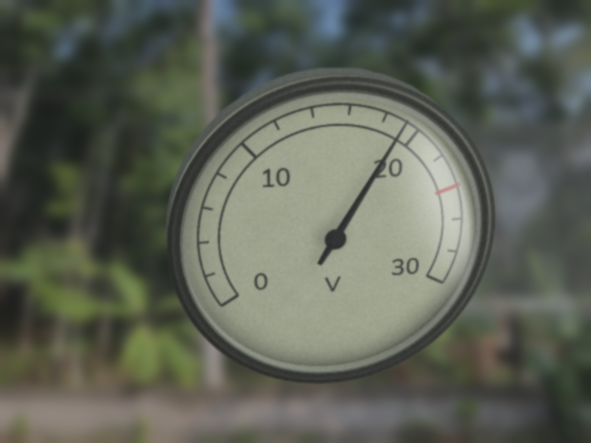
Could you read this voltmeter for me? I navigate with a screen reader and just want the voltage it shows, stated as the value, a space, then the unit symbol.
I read 19 V
